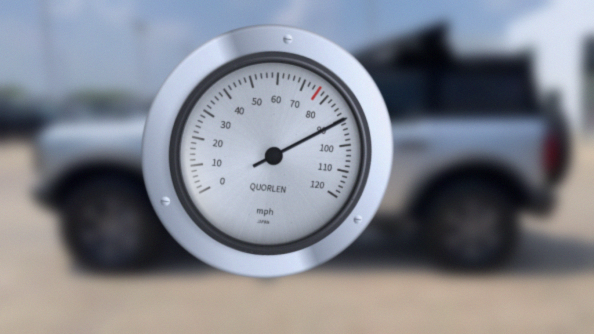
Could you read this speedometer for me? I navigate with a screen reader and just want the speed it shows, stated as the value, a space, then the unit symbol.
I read 90 mph
